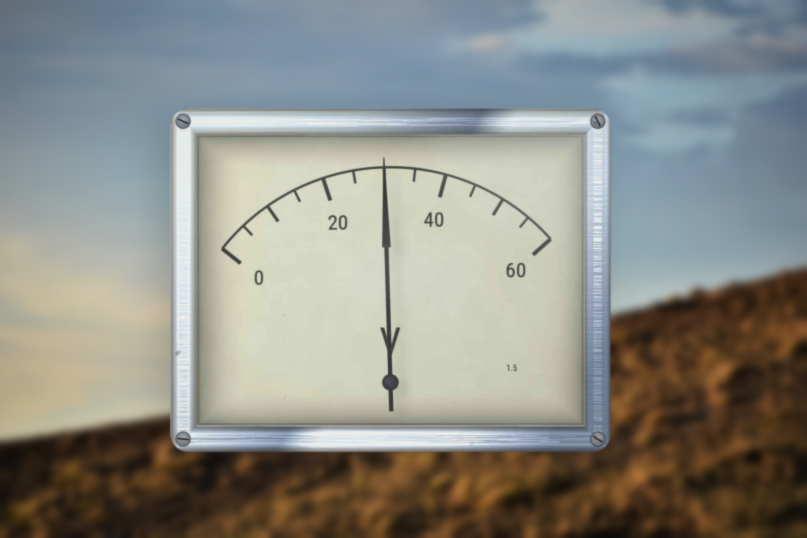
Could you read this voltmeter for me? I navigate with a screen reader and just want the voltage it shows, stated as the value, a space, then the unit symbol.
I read 30 V
